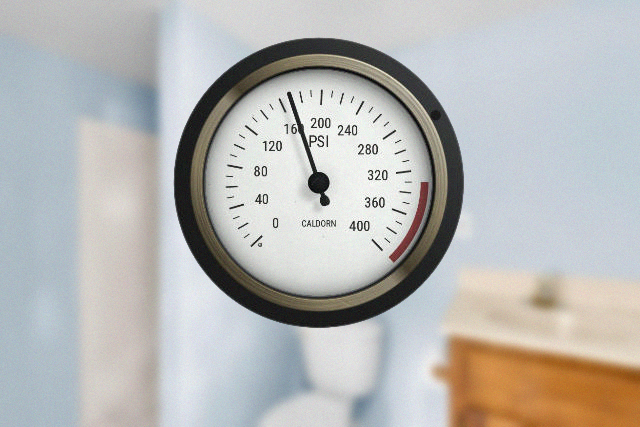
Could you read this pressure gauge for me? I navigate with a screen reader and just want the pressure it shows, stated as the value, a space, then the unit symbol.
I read 170 psi
